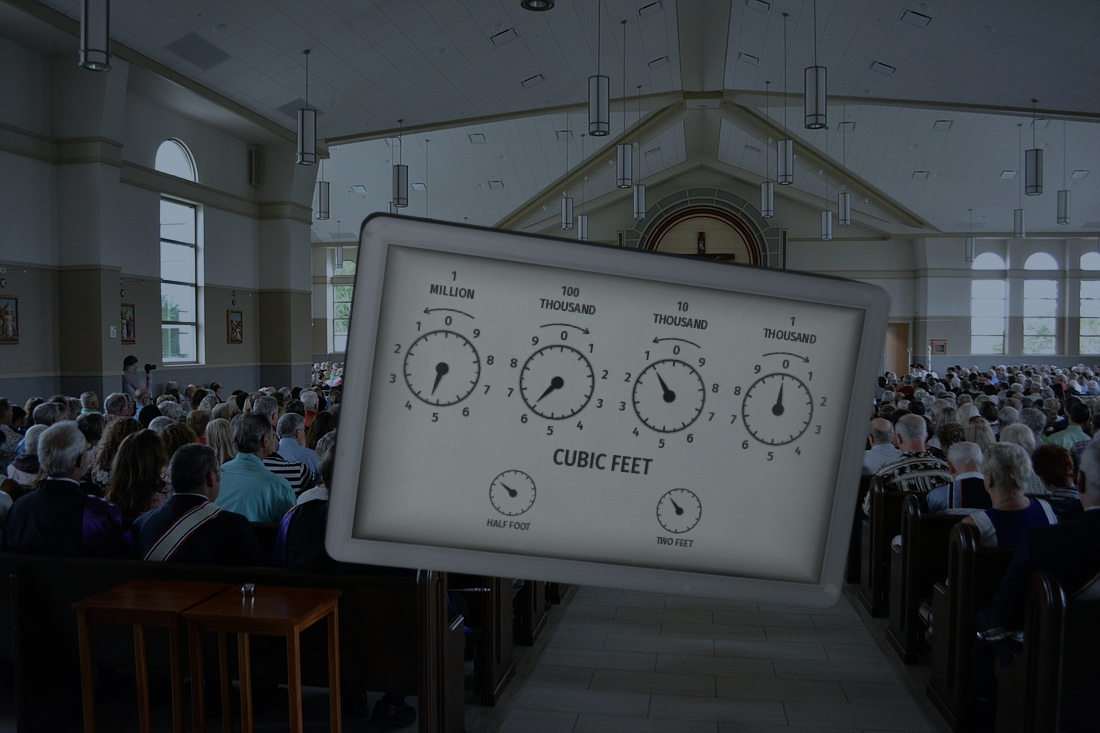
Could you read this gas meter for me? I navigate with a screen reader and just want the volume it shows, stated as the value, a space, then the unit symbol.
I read 461000 ft³
